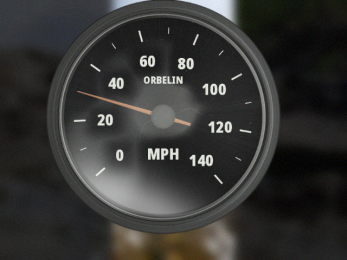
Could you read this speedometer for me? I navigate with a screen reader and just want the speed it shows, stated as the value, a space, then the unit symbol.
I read 30 mph
